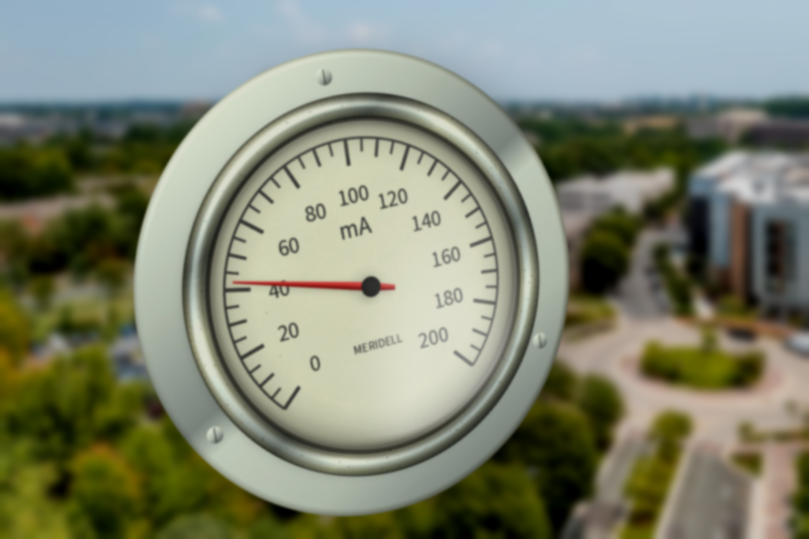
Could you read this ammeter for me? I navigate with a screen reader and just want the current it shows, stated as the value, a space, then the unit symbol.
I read 42.5 mA
